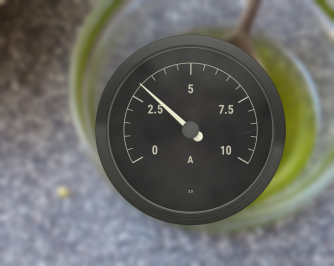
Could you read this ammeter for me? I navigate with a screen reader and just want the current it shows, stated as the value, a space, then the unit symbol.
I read 3 A
